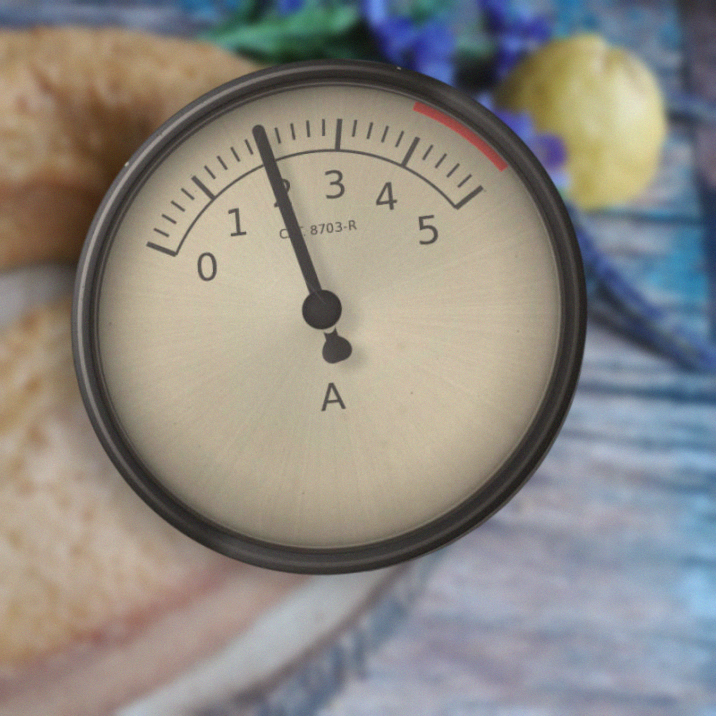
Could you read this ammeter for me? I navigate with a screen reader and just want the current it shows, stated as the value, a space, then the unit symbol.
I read 2 A
